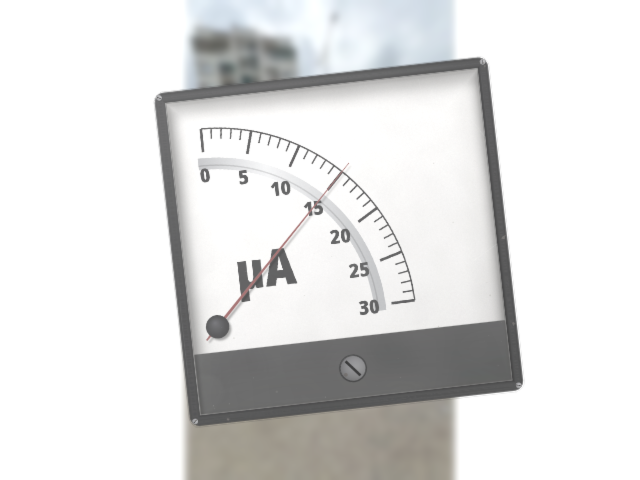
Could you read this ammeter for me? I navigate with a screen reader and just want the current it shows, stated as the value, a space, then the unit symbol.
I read 15 µA
